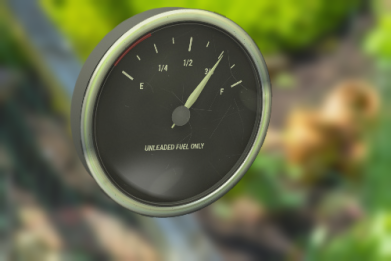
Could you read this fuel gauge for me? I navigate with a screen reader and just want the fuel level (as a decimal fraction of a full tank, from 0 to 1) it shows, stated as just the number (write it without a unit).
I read 0.75
